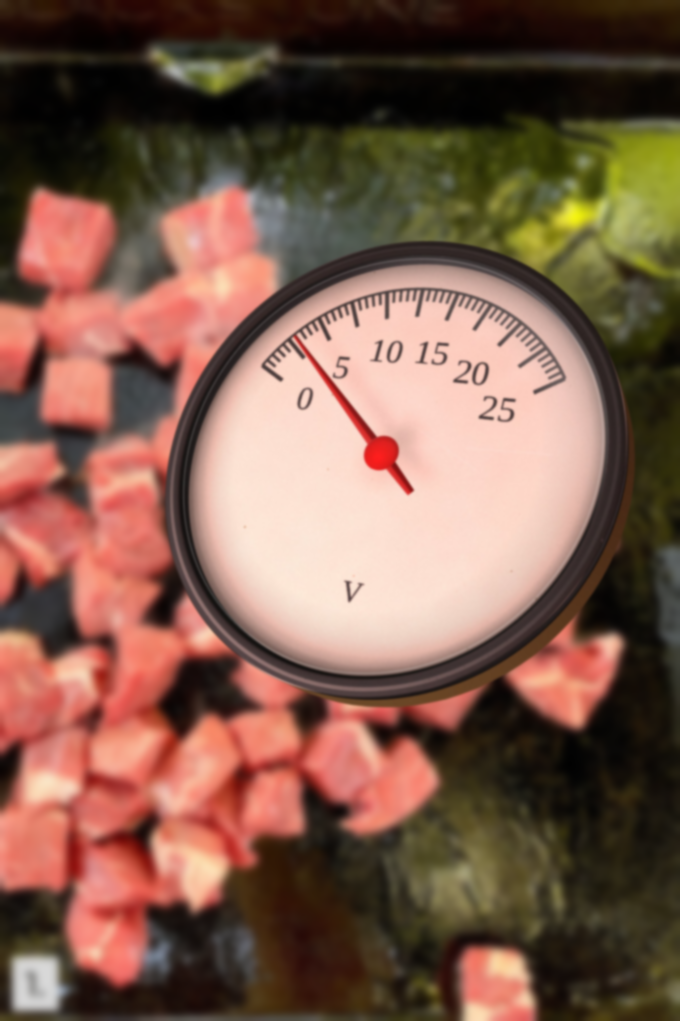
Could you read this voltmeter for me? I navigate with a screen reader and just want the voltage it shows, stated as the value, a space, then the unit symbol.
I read 3 V
